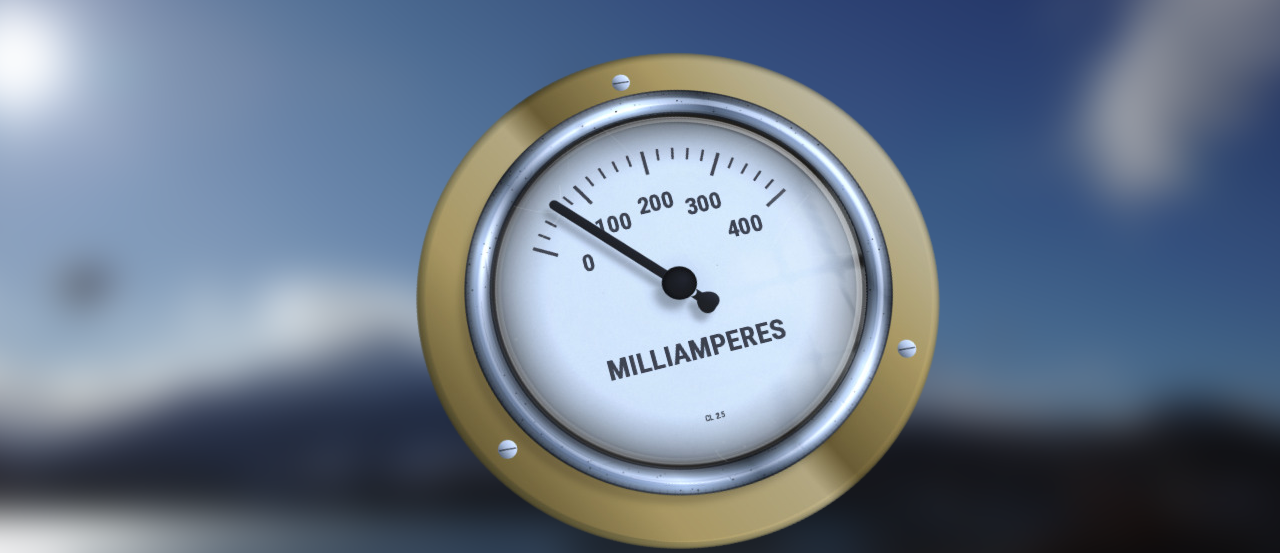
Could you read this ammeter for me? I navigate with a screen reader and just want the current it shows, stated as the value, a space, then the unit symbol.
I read 60 mA
